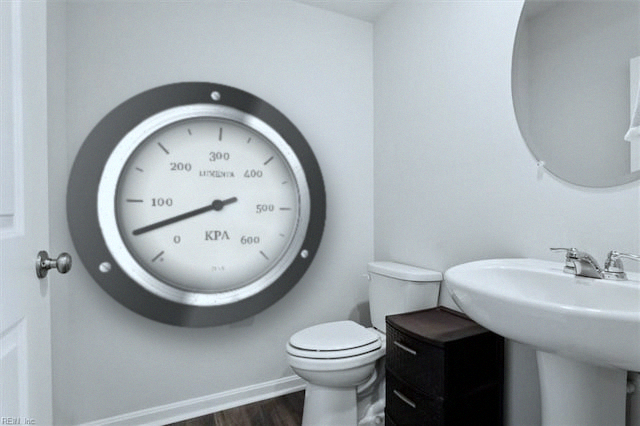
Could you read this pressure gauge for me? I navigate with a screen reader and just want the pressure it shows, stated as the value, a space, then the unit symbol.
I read 50 kPa
